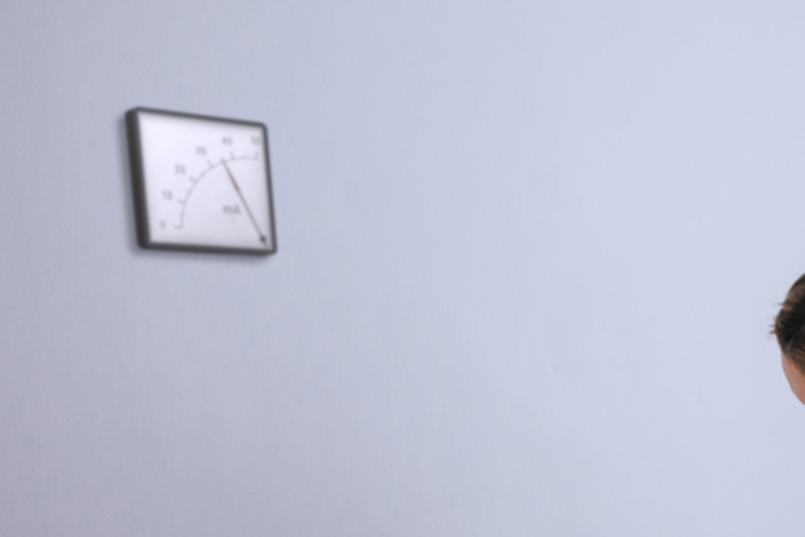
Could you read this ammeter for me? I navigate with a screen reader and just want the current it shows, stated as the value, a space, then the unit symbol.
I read 35 mA
